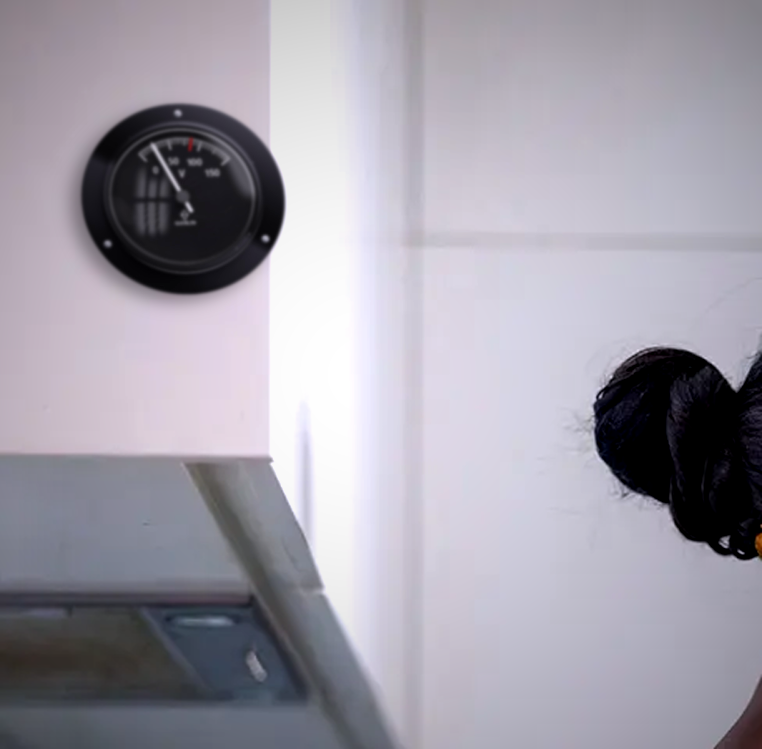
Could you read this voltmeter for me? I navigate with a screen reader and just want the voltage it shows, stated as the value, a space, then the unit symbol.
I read 25 V
